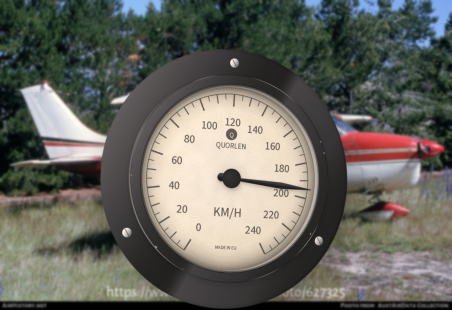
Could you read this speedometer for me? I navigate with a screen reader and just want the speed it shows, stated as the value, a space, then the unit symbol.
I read 195 km/h
